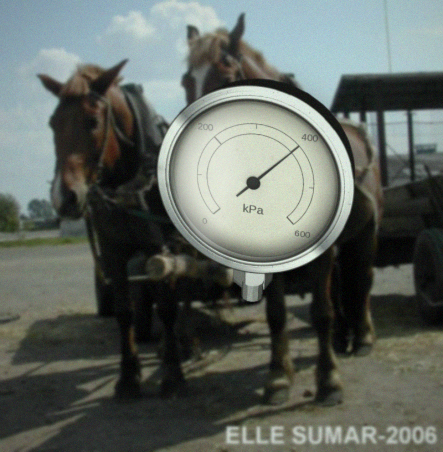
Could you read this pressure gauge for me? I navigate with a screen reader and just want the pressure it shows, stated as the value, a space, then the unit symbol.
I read 400 kPa
